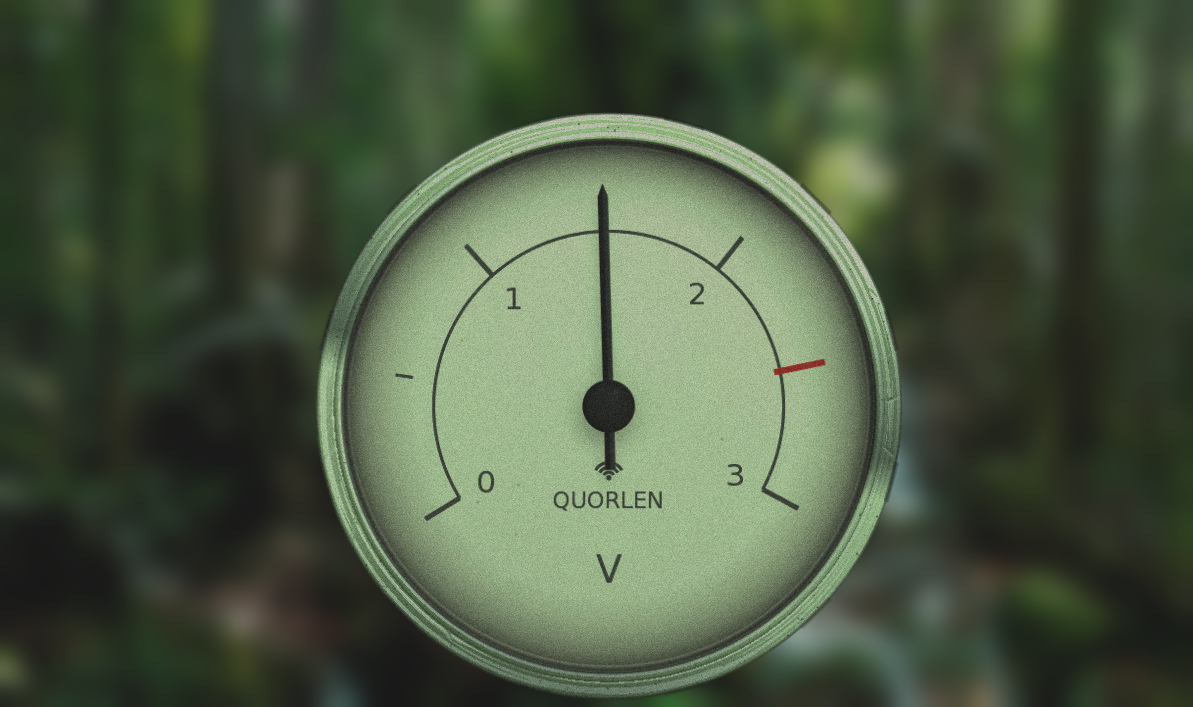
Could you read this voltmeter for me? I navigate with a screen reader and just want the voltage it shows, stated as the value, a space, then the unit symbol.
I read 1.5 V
